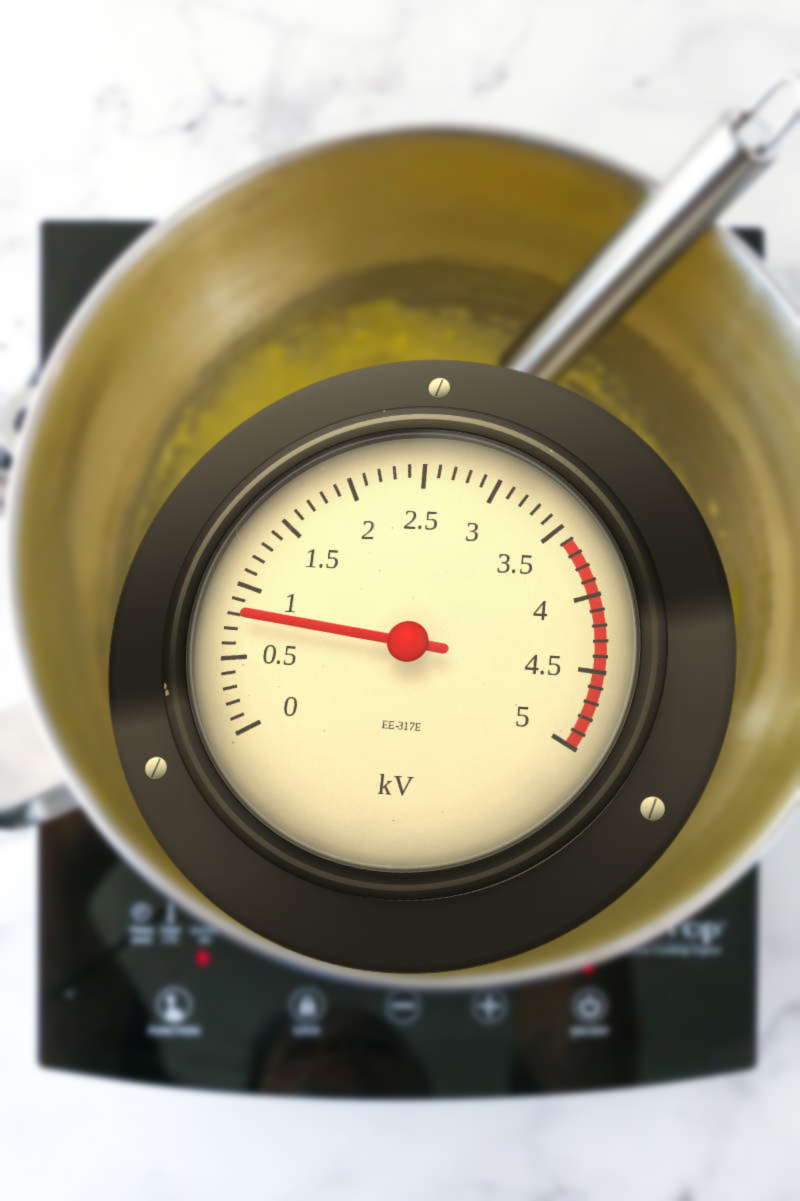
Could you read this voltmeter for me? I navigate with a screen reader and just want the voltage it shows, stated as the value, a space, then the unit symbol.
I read 0.8 kV
